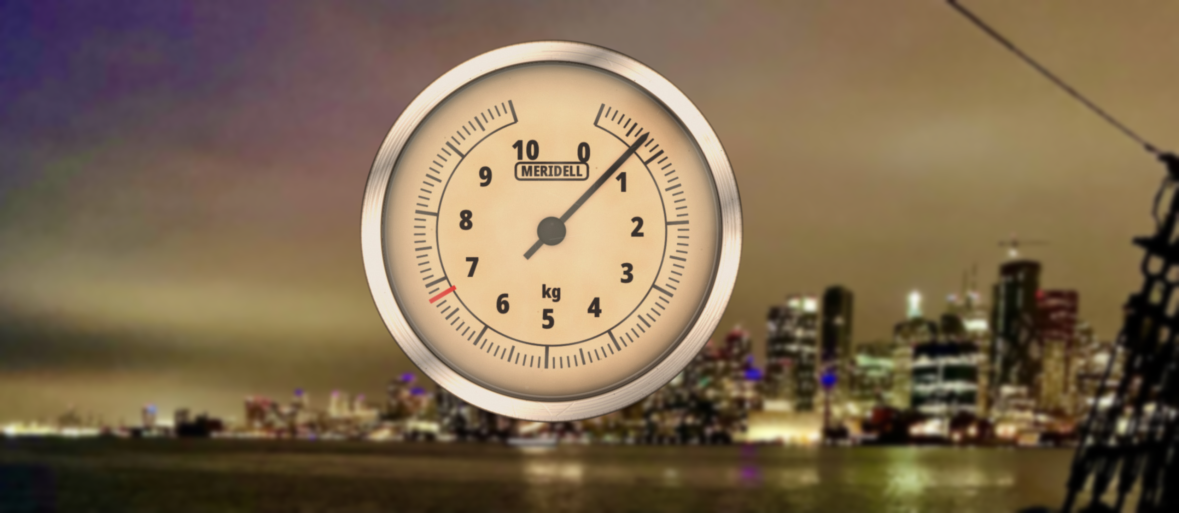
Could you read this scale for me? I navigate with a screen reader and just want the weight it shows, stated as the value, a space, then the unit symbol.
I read 0.7 kg
